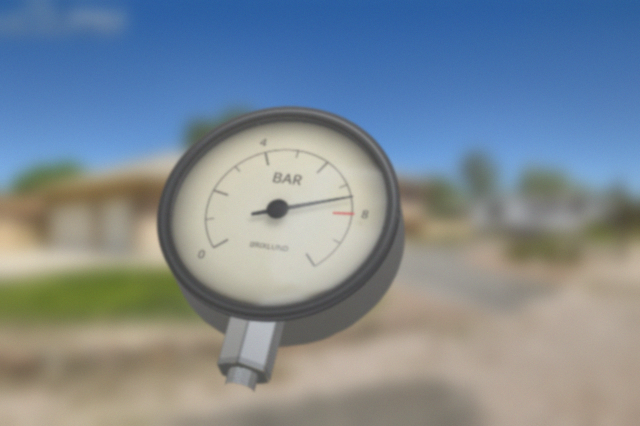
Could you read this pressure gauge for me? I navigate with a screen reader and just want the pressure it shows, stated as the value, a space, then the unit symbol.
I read 7.5 bar
